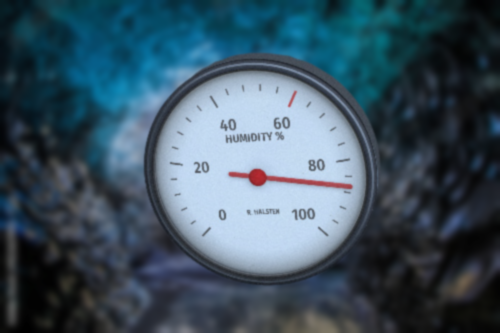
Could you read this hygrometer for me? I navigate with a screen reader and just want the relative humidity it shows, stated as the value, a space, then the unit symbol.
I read 86 %
